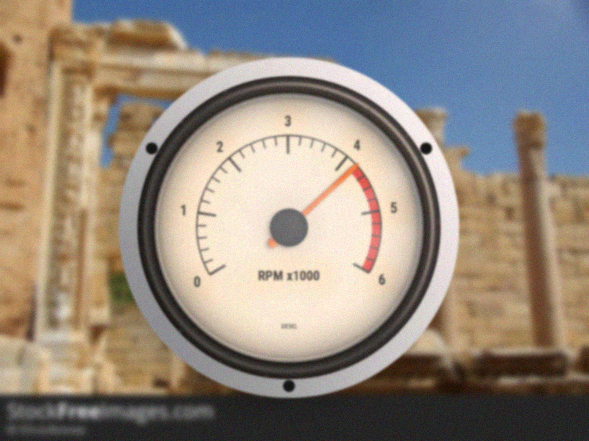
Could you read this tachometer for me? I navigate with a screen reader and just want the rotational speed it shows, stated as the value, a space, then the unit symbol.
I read 4200 rpm
